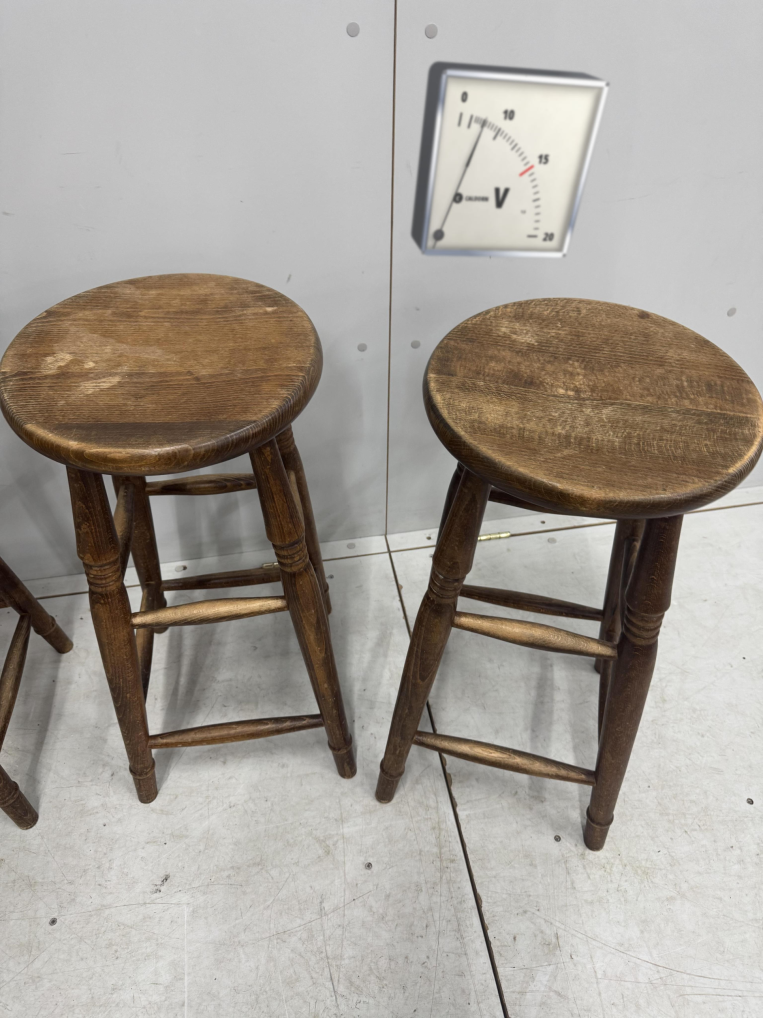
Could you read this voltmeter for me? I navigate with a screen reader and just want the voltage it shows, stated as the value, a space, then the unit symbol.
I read 7.5 V
